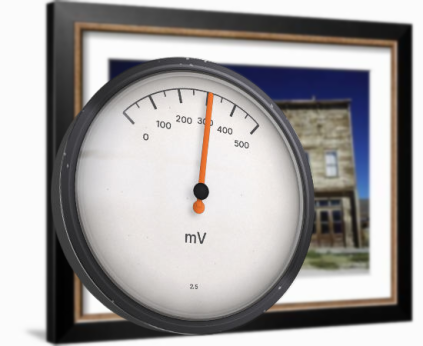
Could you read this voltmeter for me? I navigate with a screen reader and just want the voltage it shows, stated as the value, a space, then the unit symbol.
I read 300 mV
